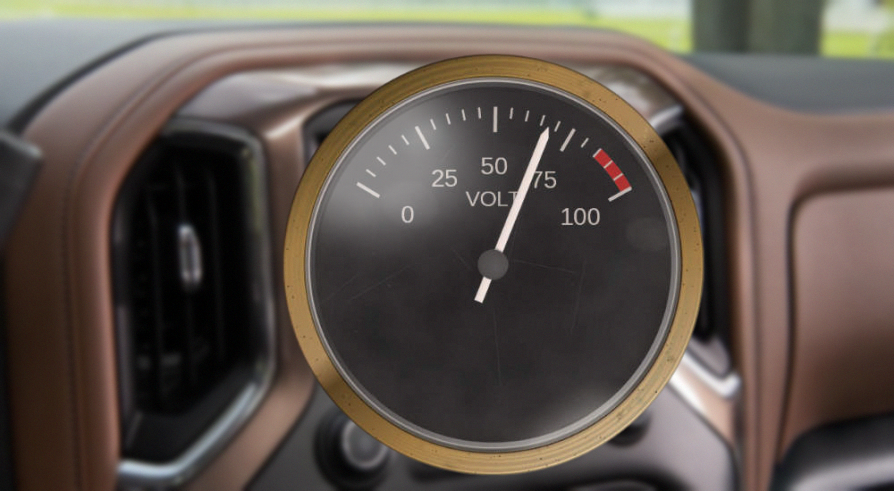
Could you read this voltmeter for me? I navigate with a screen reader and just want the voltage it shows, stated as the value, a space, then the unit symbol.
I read 67.5 V
